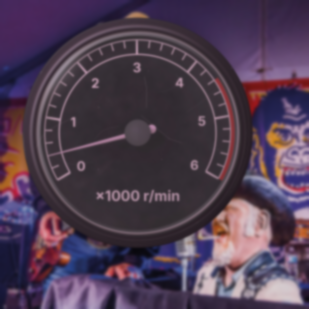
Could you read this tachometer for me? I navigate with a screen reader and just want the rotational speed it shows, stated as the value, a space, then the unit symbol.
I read 400 rpm
